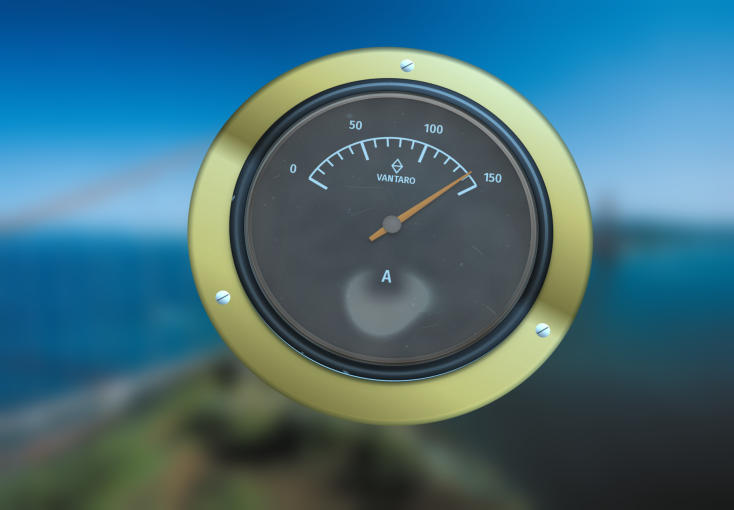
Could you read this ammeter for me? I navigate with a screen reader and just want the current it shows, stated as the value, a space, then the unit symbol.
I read 140 A
